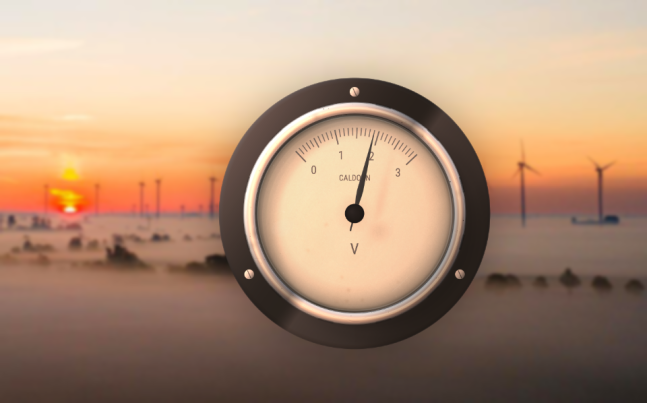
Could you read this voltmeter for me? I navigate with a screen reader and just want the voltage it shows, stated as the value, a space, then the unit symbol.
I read 1.9 V
